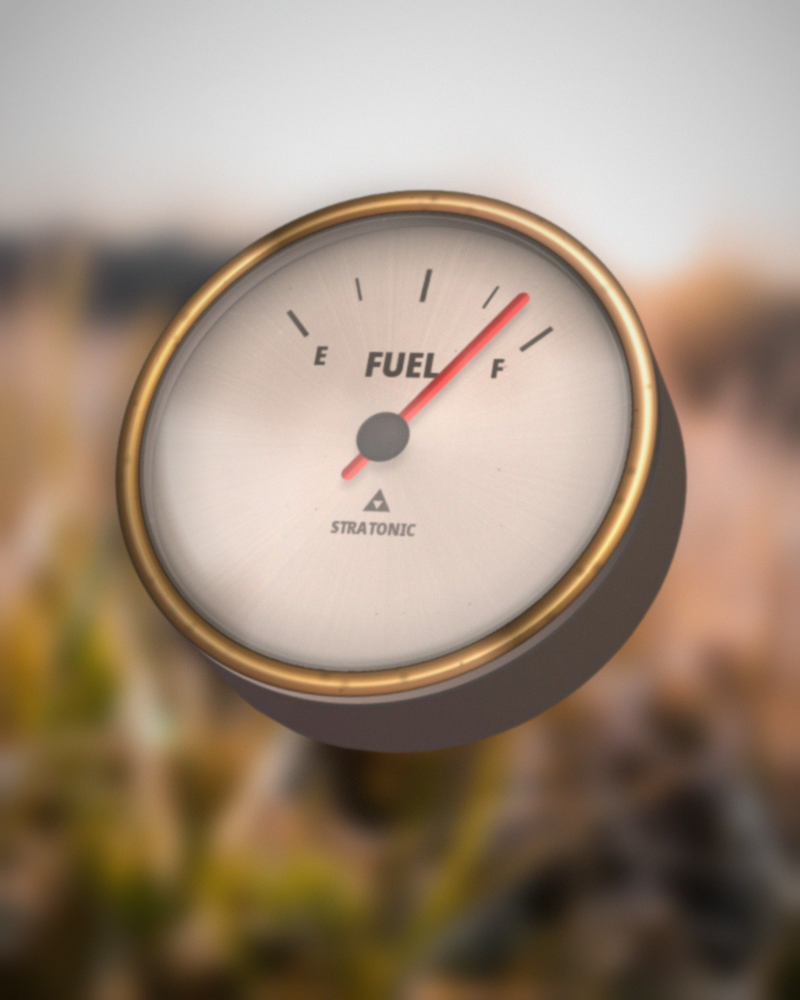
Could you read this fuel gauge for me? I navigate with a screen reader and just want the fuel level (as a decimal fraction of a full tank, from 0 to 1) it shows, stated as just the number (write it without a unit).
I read 0.875
